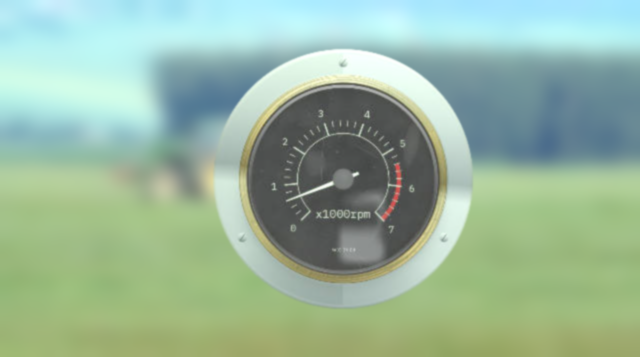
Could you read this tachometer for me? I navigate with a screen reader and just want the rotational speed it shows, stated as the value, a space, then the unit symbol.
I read 600 rpm
